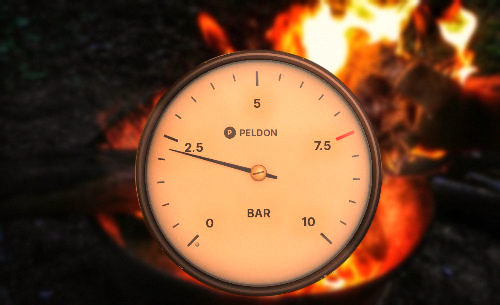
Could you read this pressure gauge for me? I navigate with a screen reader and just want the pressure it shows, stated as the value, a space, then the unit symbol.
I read 2.25 bar
